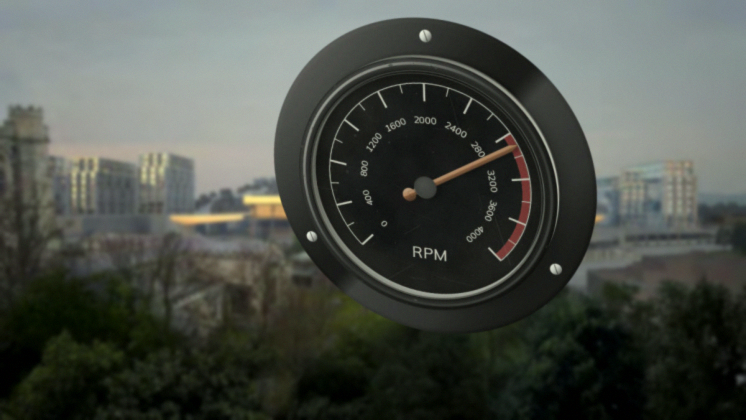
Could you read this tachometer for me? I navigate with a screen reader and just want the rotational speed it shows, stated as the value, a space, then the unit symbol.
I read 2900 rpm
